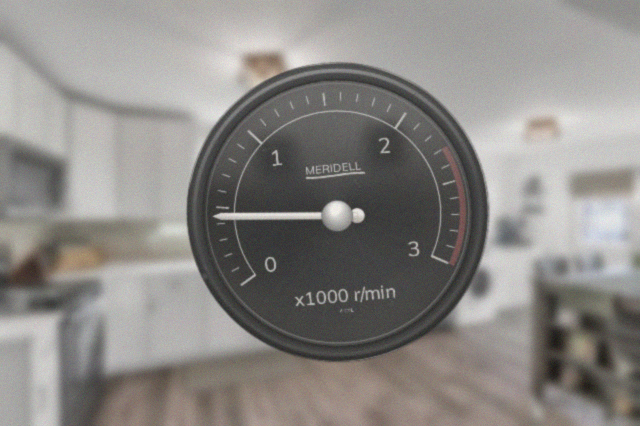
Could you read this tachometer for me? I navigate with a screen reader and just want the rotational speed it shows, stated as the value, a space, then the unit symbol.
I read 450 rpm
